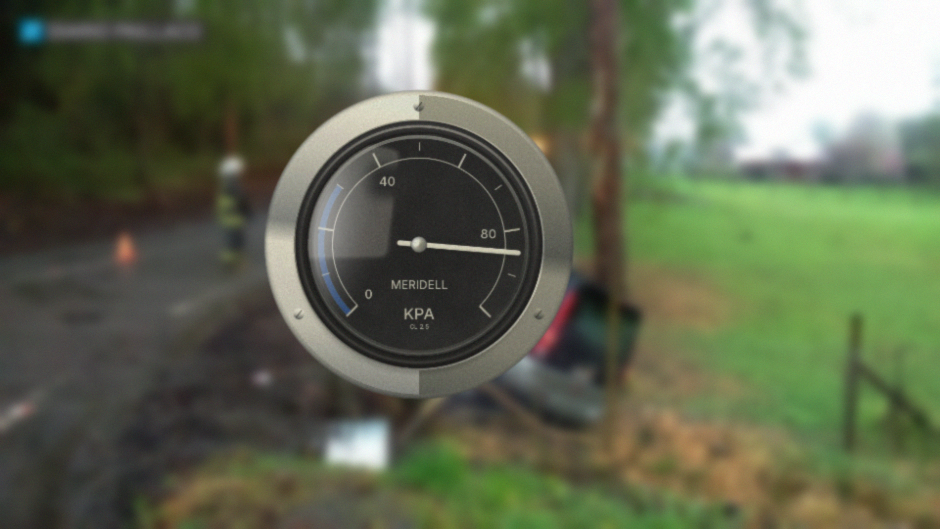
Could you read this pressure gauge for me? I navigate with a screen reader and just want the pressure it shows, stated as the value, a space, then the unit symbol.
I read 85 kPa
